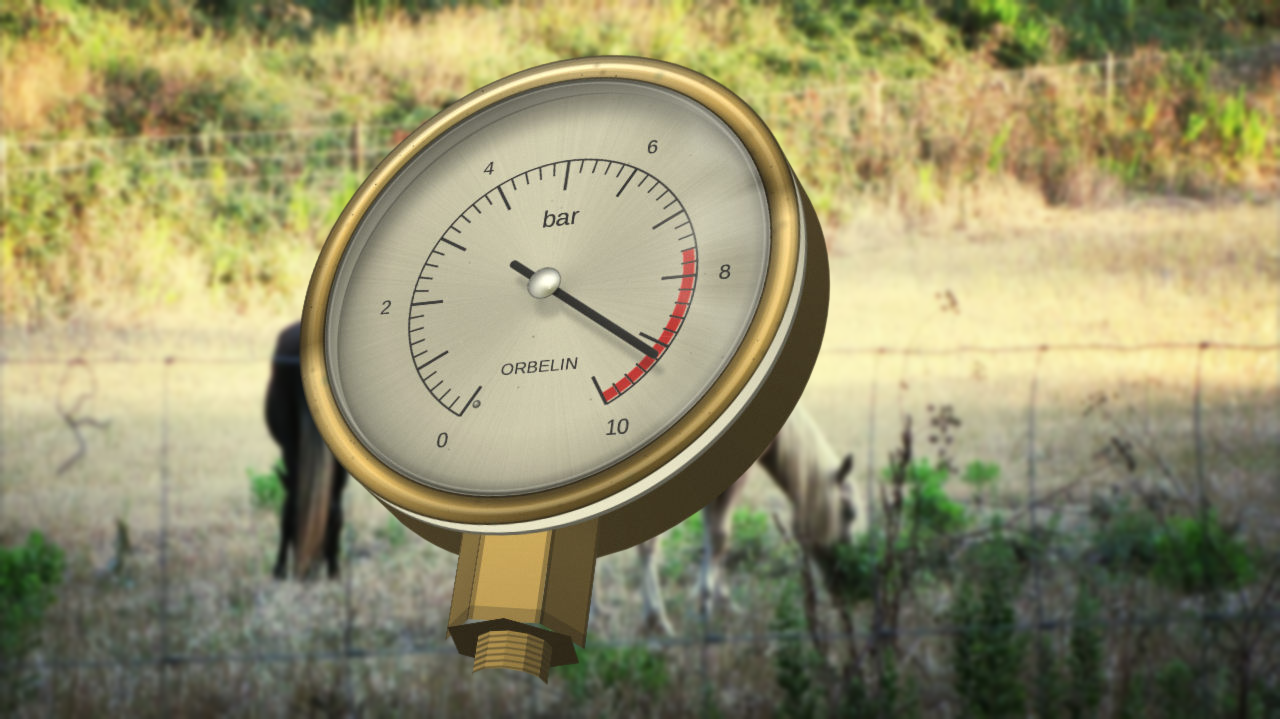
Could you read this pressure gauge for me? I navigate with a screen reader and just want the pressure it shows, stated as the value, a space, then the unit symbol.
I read 9.2 bar
